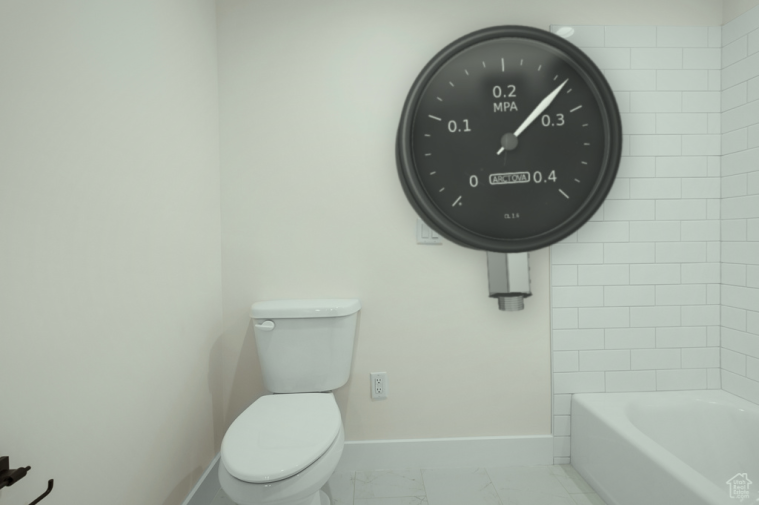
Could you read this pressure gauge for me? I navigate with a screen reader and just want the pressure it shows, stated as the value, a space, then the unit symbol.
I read 0.27 MPa
